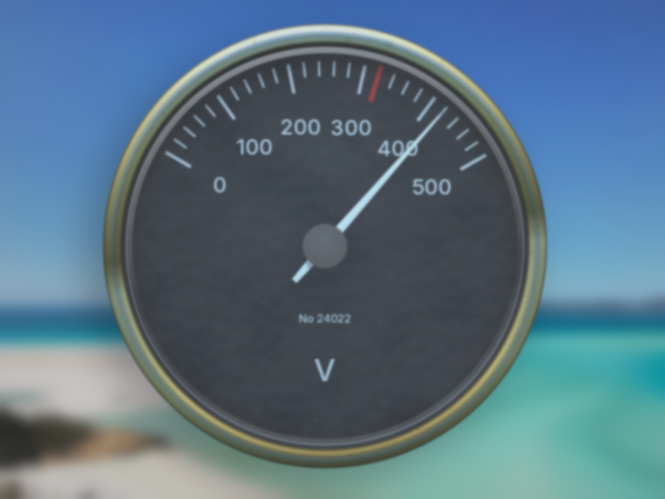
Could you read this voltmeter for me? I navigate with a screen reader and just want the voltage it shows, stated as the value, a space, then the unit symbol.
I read 420 V
